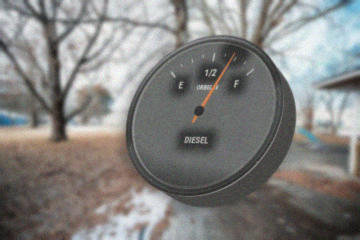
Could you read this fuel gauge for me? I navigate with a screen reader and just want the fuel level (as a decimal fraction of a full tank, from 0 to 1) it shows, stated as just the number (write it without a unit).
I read 0.75
